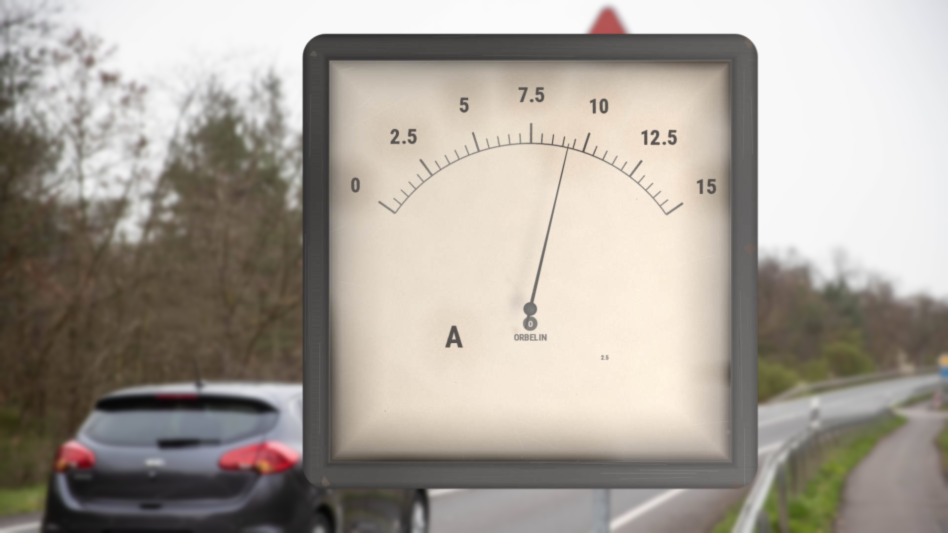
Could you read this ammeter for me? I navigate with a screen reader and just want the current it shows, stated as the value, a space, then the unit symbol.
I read 9.25 A
